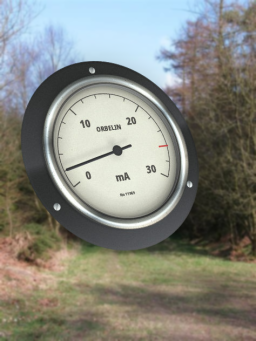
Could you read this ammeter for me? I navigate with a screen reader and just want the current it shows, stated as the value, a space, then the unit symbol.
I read 2 mA
